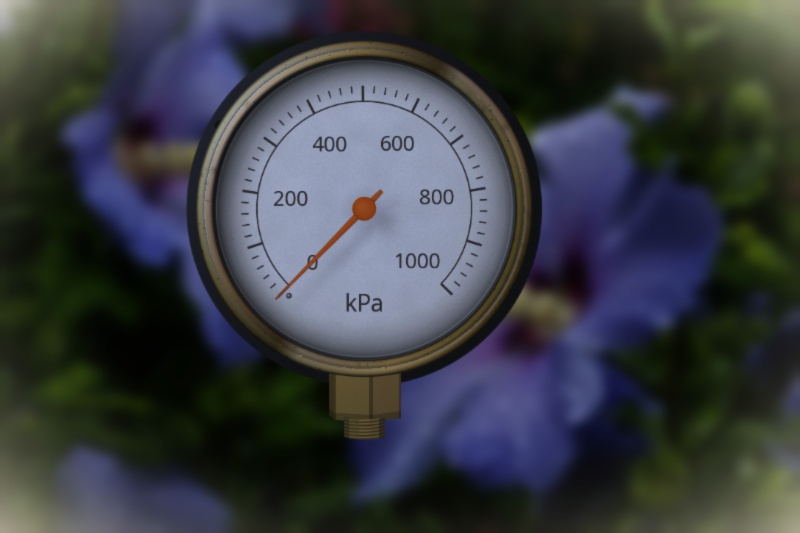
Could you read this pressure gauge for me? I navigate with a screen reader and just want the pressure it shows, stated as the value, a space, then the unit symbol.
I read 0 kPa
